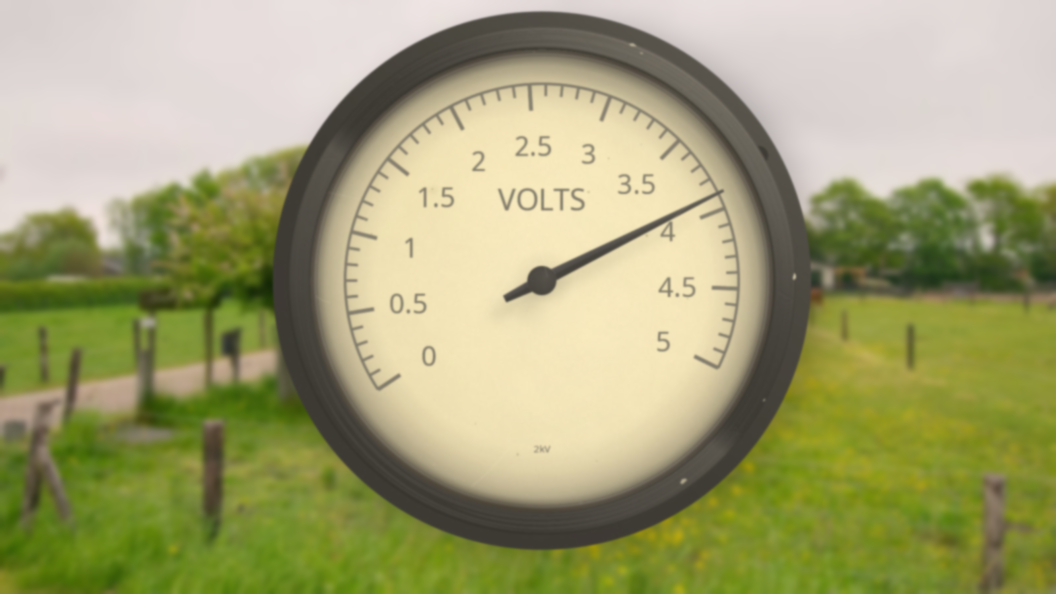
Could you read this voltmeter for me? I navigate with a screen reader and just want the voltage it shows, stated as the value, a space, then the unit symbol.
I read 3.9 V
